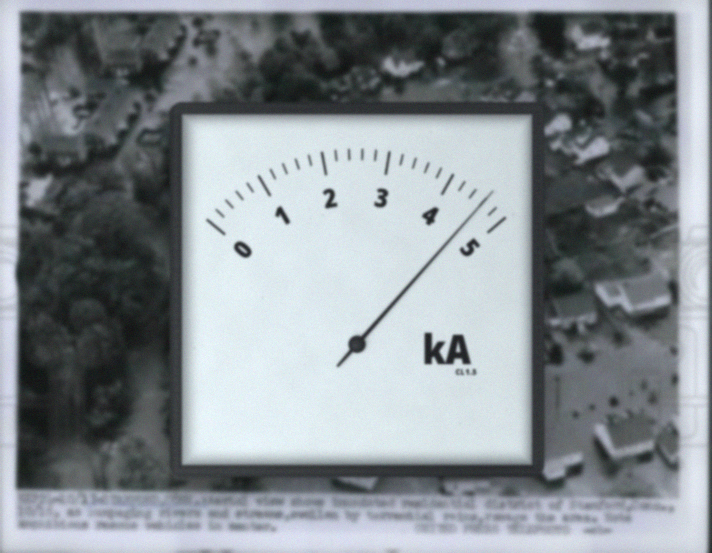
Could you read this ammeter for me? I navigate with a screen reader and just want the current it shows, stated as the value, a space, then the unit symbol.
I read 4.6 kA
